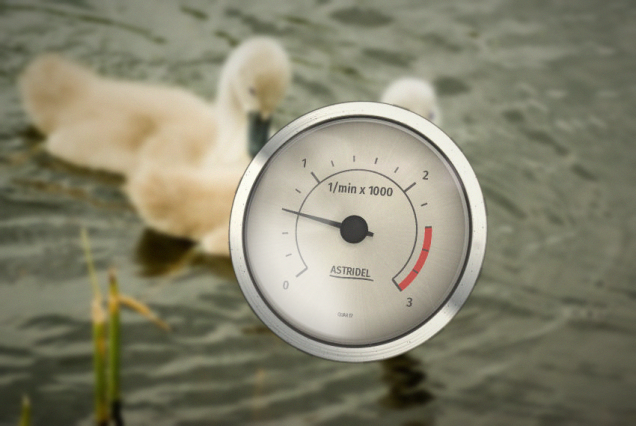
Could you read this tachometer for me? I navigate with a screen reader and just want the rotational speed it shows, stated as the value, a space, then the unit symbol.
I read 600 rpm
